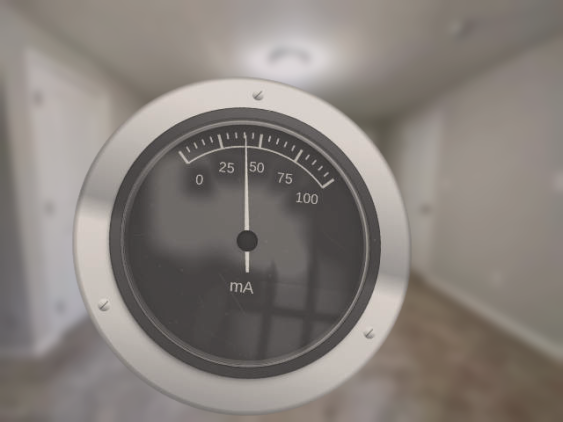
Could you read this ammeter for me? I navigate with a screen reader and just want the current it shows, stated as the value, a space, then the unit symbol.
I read 40 mA
